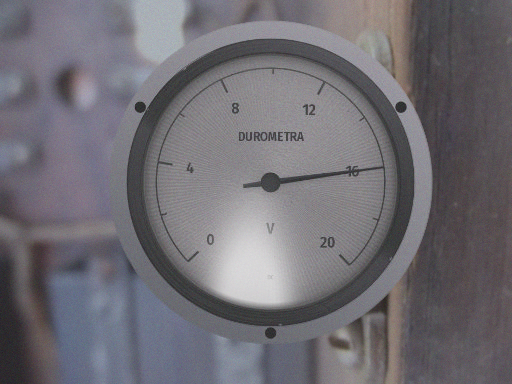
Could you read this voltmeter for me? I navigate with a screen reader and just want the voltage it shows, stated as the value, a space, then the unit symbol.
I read 16 V
